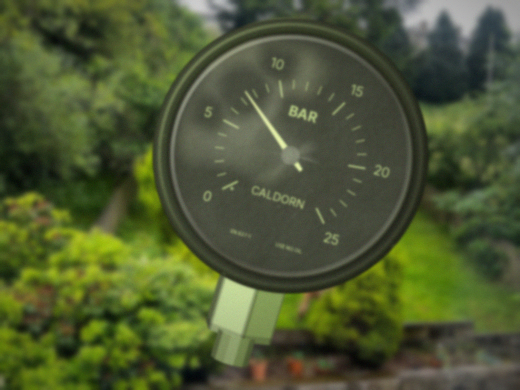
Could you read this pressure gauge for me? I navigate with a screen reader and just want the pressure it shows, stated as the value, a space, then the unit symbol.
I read 7.5 bar
